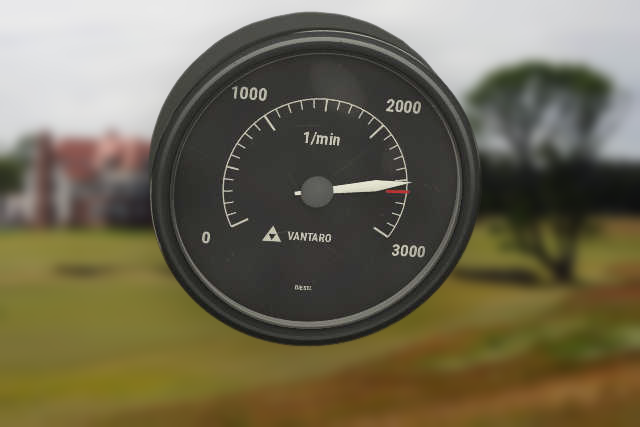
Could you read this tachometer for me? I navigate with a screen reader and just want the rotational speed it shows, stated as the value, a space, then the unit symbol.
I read 2500 rpm
